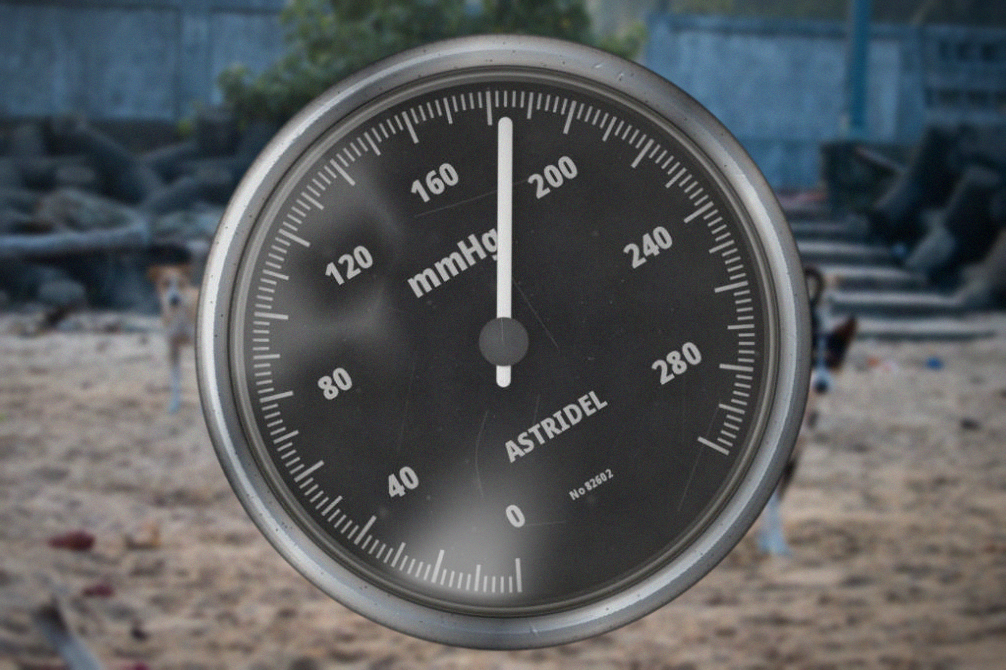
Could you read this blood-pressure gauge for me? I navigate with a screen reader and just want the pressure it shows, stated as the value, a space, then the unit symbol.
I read 184 mmHg
